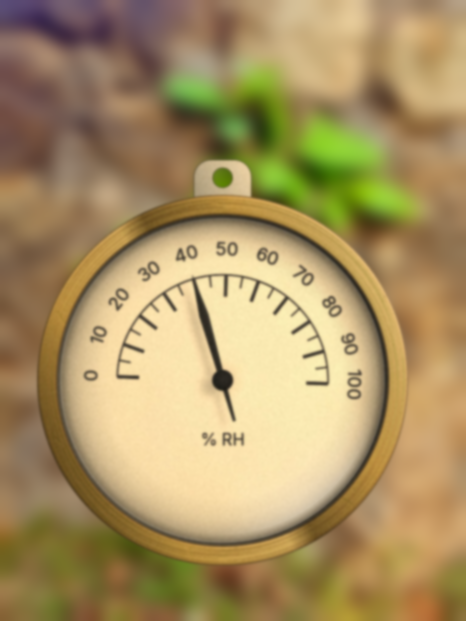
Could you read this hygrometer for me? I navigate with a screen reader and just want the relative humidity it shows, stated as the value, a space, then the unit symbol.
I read 40 %
